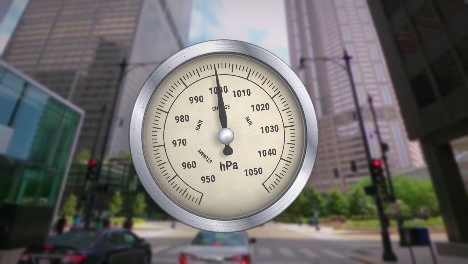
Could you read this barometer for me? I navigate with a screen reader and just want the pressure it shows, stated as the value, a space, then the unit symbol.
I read 1000 hPa
